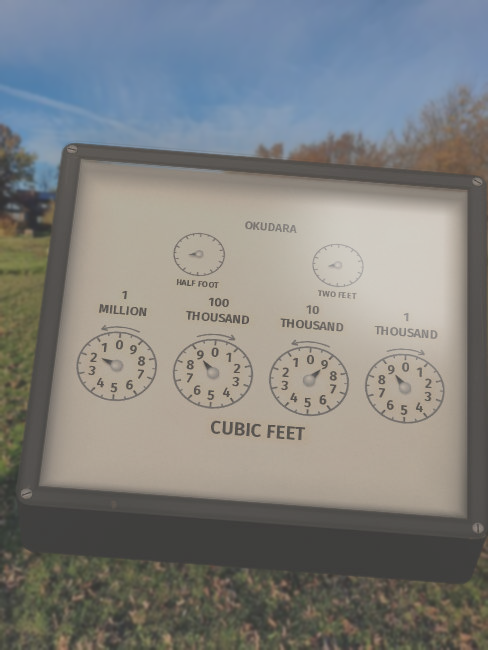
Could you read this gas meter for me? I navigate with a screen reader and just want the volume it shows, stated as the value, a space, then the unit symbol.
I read 188900 ft³
